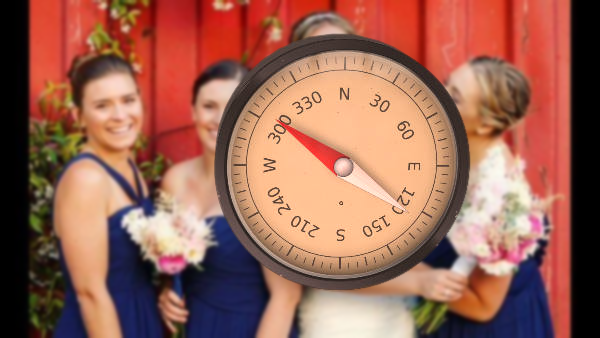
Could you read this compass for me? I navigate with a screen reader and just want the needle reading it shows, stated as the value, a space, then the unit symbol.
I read 305 °
